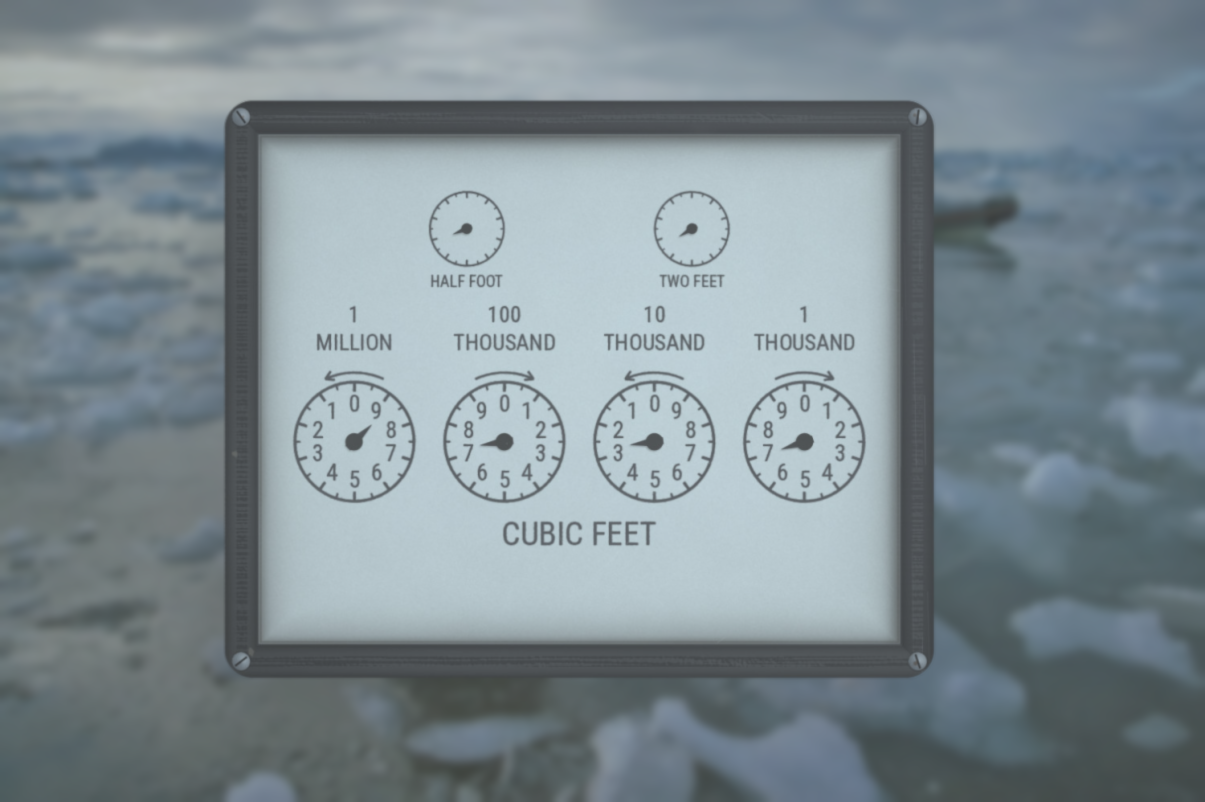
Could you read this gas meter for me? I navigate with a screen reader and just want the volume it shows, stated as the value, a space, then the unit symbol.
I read 872700 ft³
